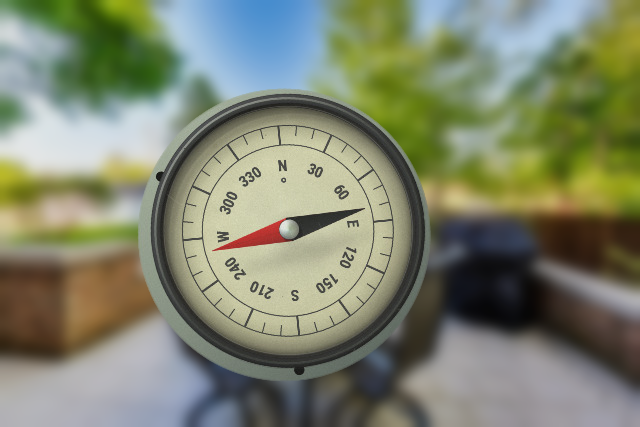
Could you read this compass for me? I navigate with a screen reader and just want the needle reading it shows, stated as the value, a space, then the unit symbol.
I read 260 °
